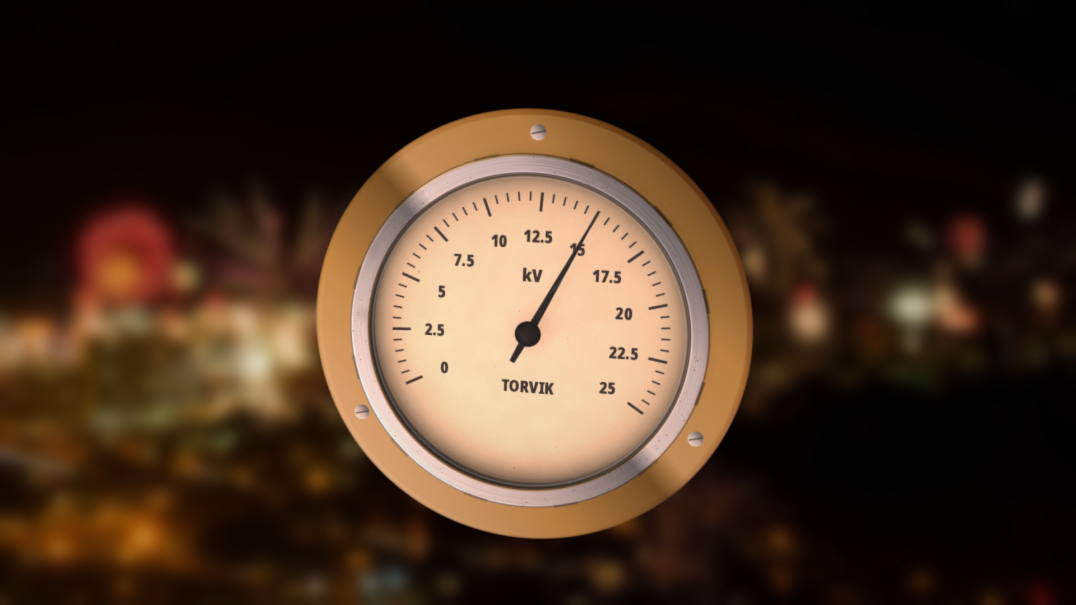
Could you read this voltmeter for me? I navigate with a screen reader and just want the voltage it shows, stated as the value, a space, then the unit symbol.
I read 15 kV
